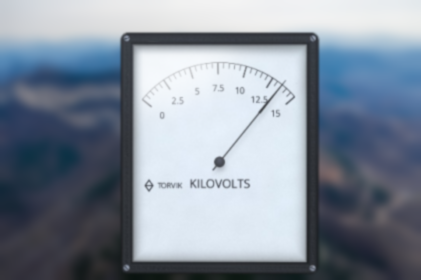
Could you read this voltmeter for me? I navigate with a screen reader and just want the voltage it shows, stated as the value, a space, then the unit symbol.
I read 13.5 kV
